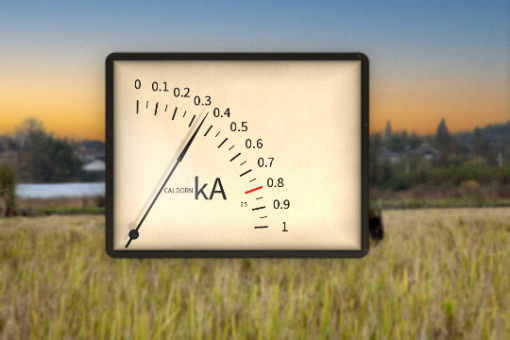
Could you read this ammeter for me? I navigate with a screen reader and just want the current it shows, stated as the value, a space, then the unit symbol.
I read 0.35 kA
